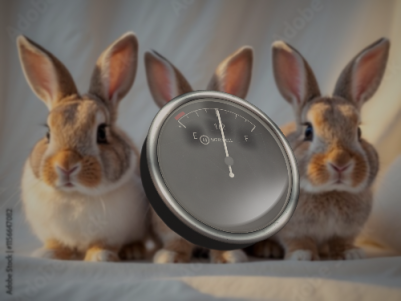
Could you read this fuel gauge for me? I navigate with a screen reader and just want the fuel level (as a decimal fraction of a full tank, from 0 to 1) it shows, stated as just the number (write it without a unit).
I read 0.5
